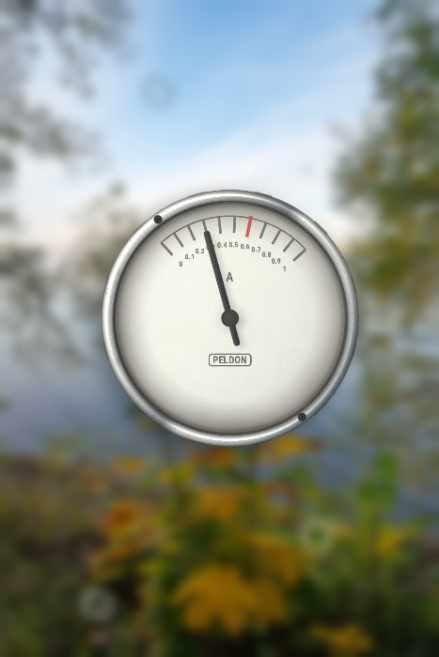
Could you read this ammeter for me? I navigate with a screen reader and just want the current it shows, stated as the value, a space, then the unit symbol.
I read 0.3 A
